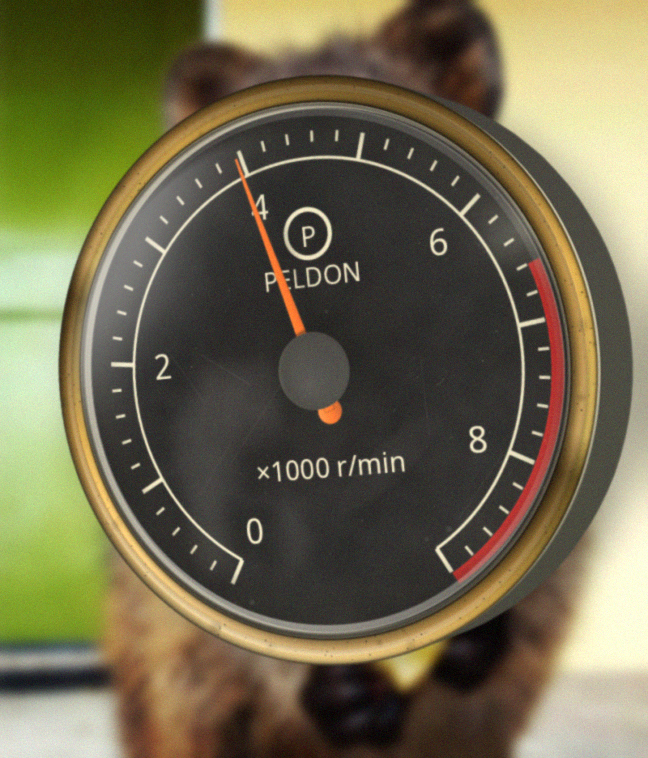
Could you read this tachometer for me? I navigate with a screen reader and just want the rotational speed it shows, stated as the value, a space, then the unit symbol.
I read 4000 rpm
